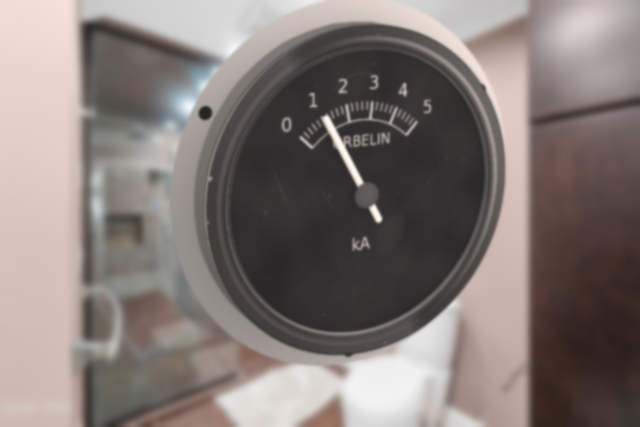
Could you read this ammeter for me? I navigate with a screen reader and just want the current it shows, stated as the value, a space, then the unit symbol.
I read 1 kA
